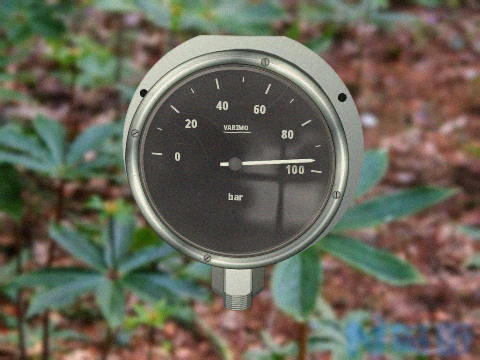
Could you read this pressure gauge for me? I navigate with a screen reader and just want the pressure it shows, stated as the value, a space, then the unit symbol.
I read 95 bar
